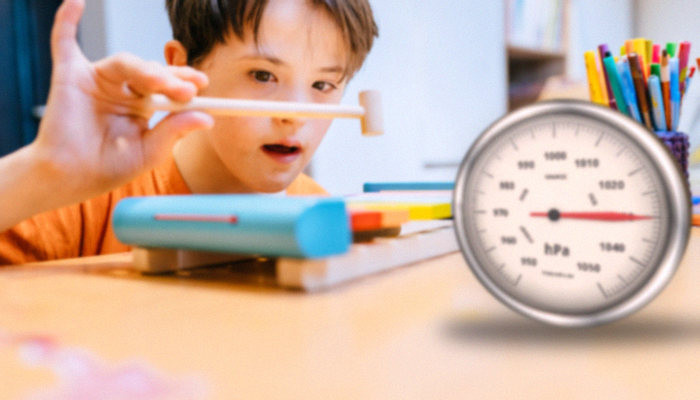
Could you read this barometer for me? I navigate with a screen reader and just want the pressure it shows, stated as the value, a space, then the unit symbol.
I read 1030 hPa
